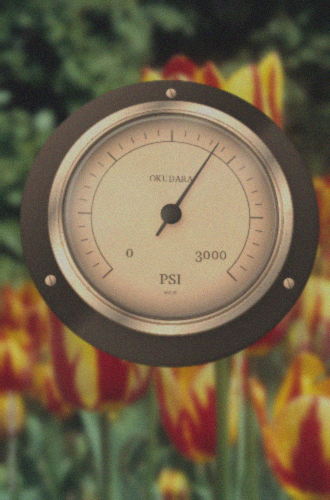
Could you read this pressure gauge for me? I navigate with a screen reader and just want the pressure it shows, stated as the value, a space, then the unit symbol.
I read 1850 psi
